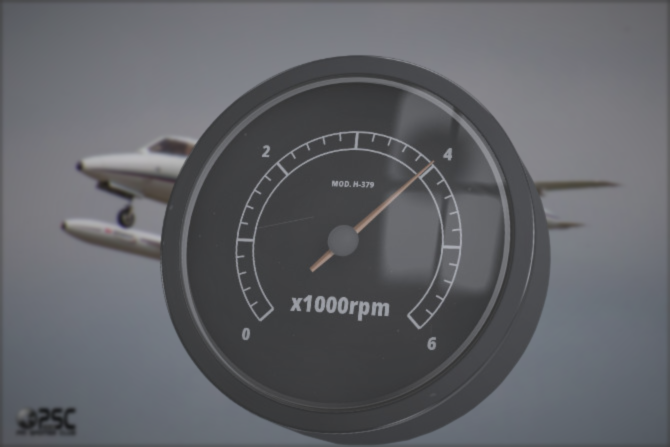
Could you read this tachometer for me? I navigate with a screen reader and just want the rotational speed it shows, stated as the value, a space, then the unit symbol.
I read 4000 rpm
